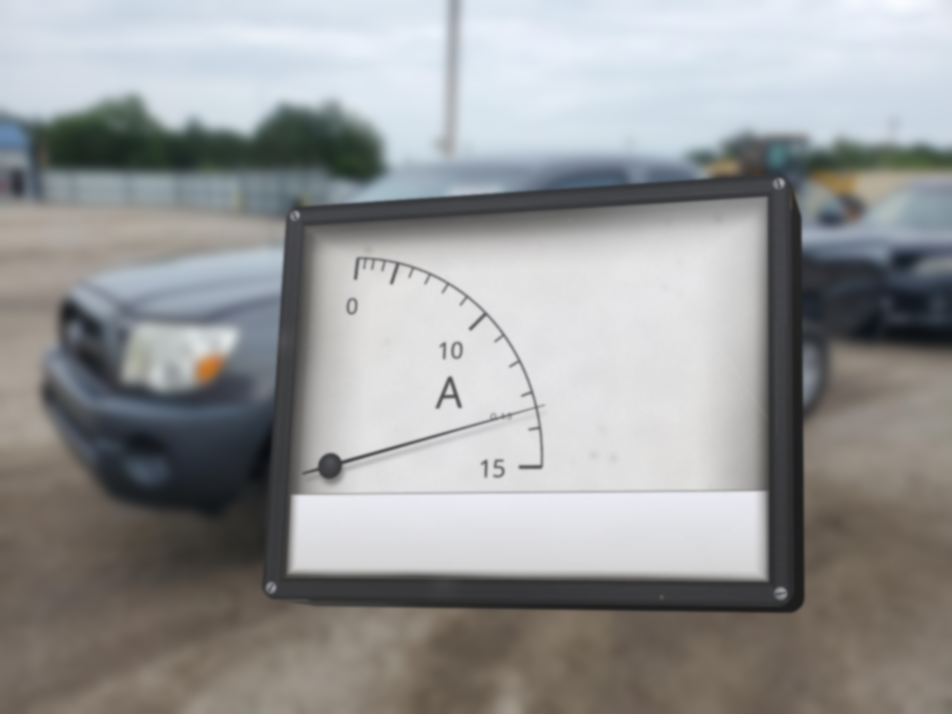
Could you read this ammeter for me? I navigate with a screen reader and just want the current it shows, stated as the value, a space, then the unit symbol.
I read 13.5 A
